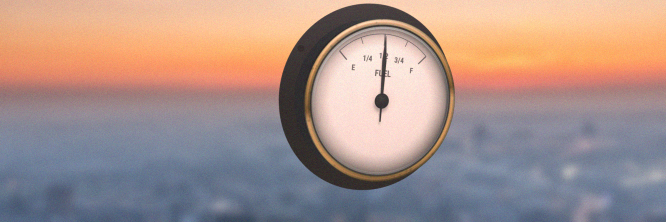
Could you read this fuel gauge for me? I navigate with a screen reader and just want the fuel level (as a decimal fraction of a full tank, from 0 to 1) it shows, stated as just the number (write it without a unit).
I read 0.5
